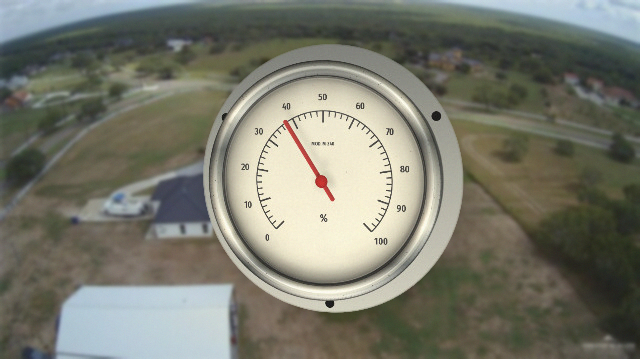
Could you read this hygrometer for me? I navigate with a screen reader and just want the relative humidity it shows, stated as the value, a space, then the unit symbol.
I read 38 %
